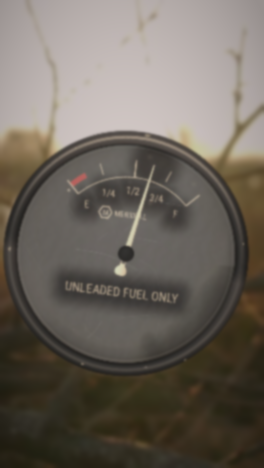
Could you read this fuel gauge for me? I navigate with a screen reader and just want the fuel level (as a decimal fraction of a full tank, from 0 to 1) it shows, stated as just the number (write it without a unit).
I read 0.625
